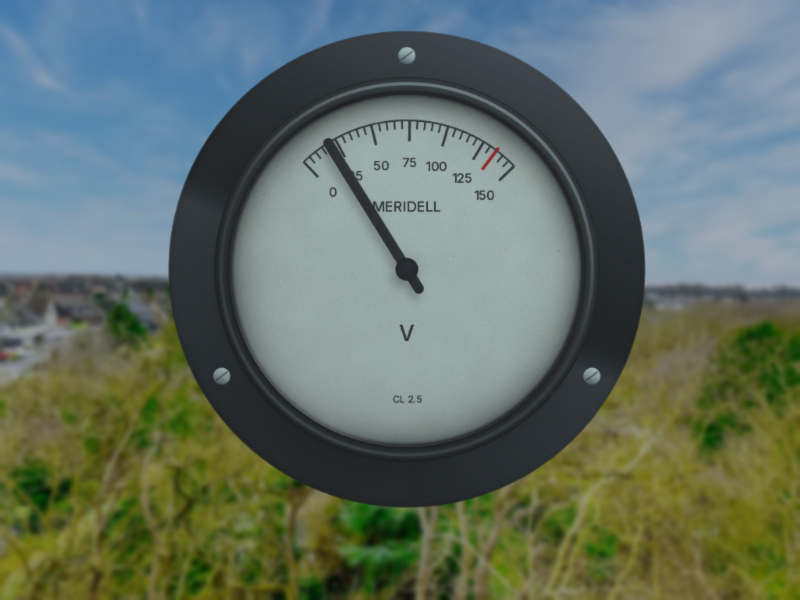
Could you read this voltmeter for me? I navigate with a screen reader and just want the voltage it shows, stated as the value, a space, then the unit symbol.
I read 20 V
